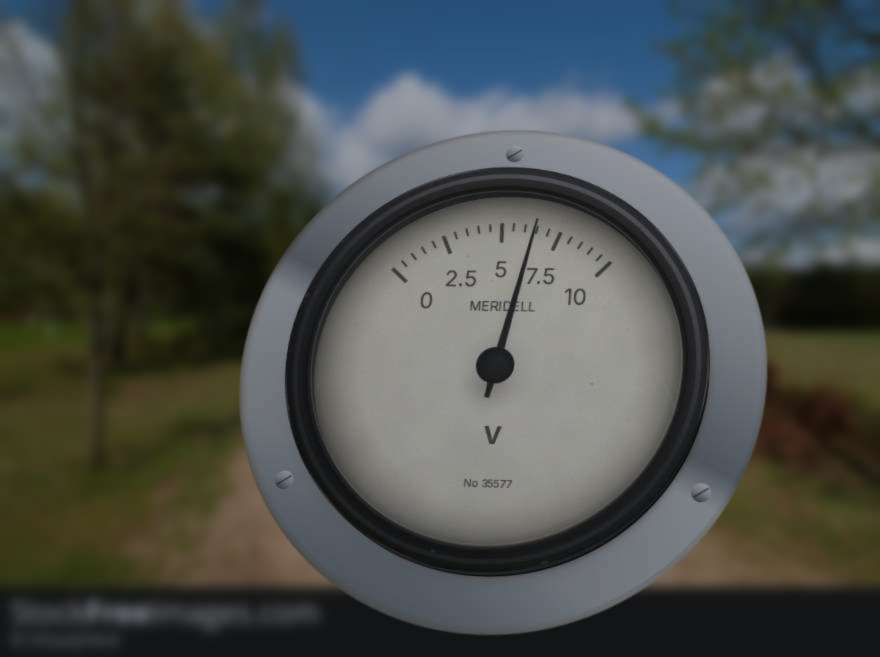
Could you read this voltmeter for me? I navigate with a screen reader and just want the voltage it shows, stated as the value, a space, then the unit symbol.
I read 6.5 V
